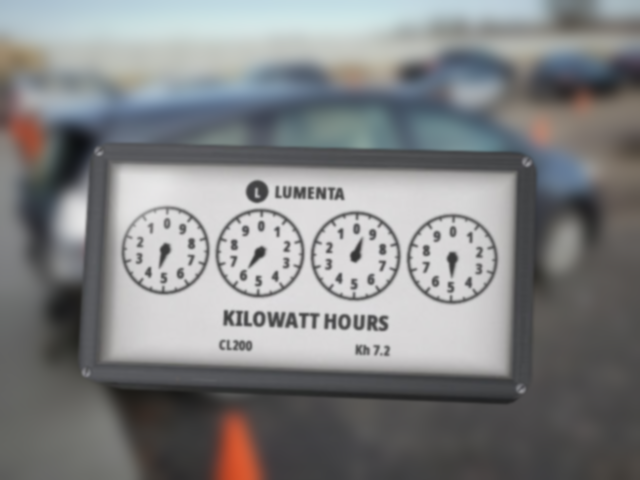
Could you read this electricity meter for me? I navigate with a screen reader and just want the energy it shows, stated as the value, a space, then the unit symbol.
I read 4595 kWh
